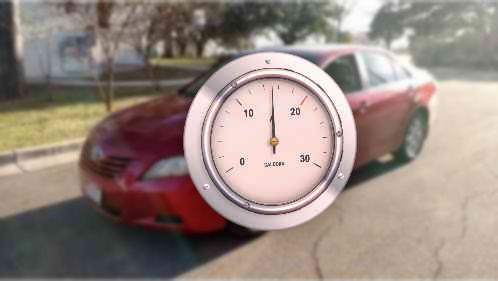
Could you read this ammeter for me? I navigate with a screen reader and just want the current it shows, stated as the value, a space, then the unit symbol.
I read 15 A
